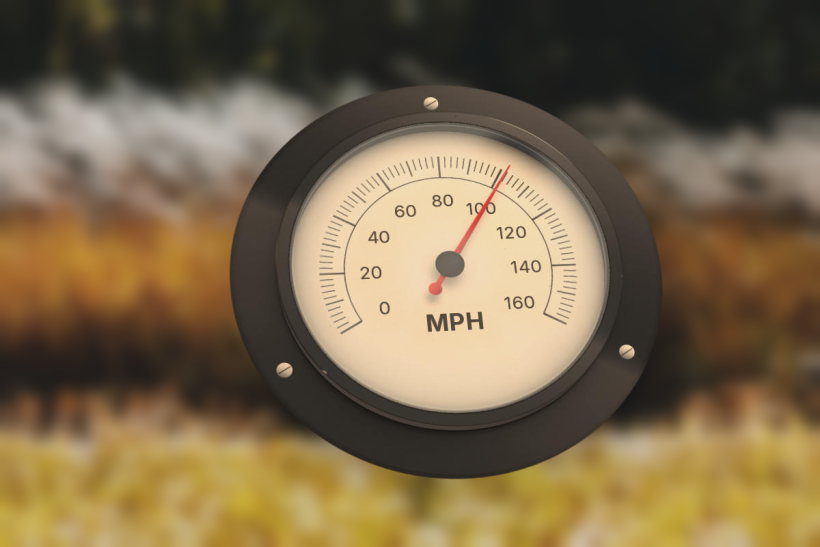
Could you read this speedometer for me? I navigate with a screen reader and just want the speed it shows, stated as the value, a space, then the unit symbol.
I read 102 mph
